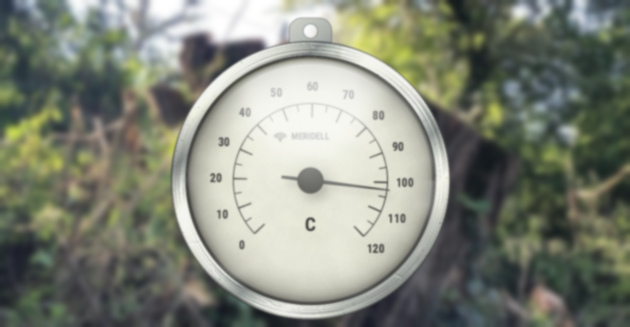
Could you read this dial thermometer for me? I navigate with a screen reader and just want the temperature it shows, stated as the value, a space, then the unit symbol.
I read 102.5 °C
